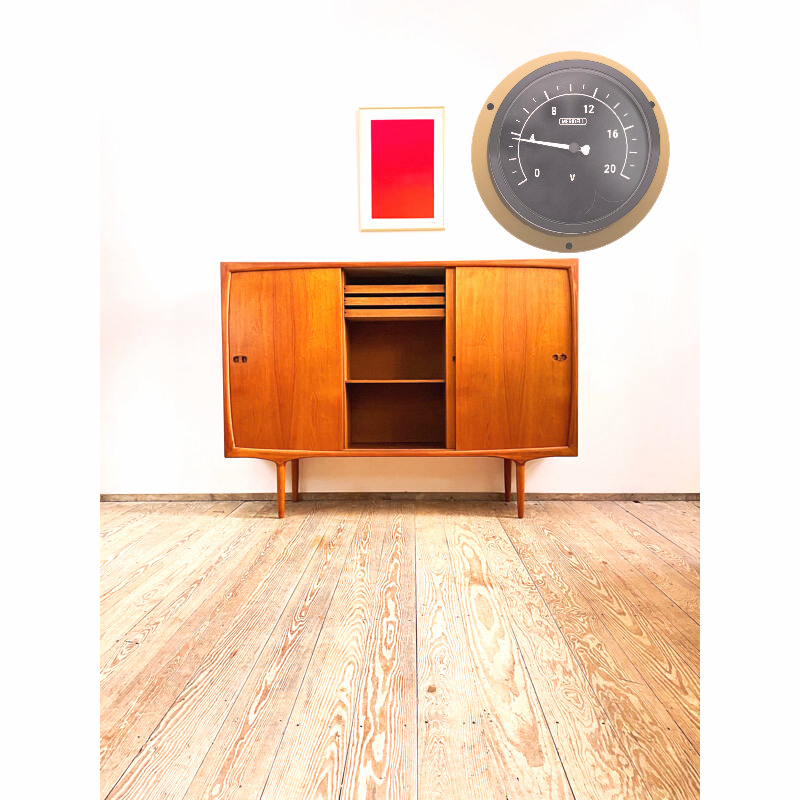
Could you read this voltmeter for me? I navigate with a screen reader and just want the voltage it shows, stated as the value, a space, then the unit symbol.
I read 3.5 V
